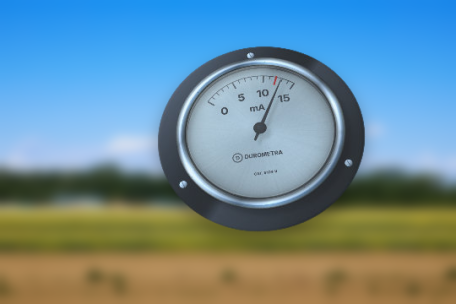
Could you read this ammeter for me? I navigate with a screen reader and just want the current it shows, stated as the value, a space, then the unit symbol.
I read 13 mA
